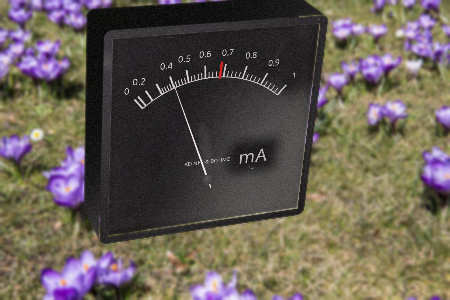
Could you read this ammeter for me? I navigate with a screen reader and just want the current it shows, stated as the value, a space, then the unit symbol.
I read 0.4 mA
